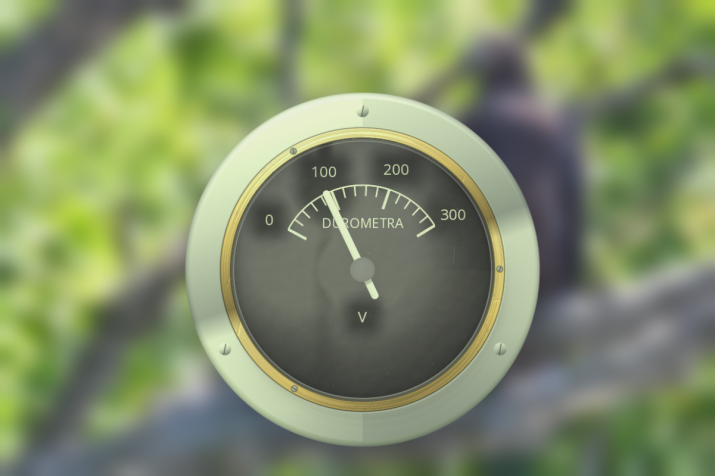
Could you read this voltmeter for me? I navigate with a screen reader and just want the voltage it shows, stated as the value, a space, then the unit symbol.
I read 90 V
